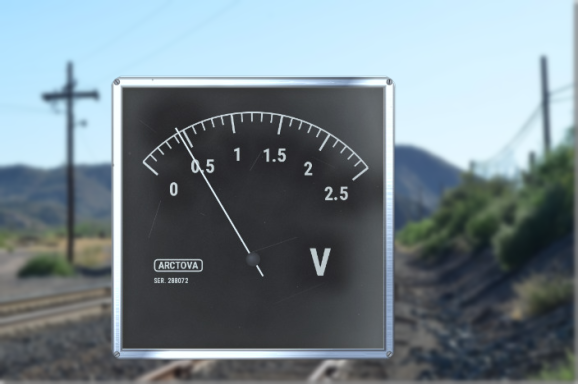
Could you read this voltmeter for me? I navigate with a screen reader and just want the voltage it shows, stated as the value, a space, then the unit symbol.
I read 0.45 V
